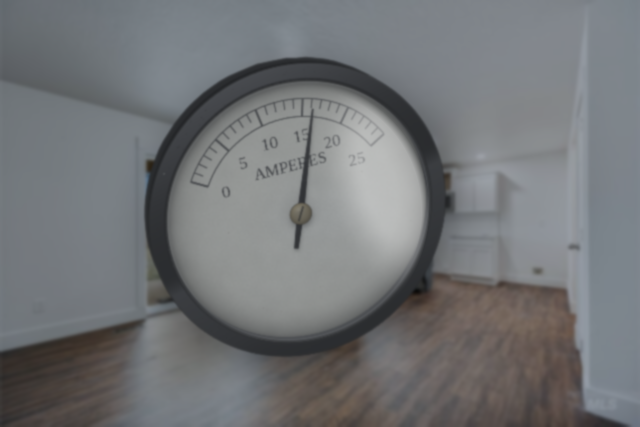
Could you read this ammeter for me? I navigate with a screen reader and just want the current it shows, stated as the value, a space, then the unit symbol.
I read 16 A
